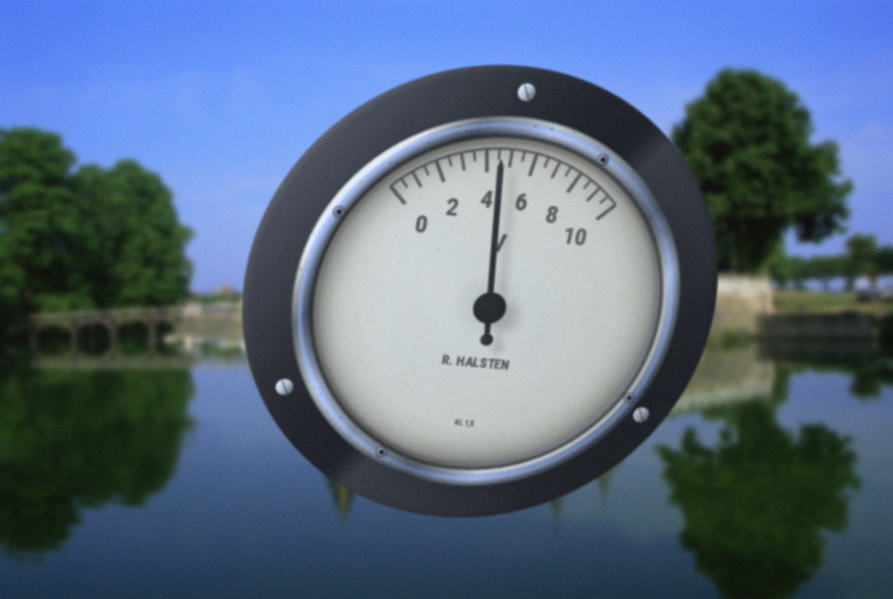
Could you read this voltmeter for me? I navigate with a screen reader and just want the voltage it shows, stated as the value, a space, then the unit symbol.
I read 4.5 V
